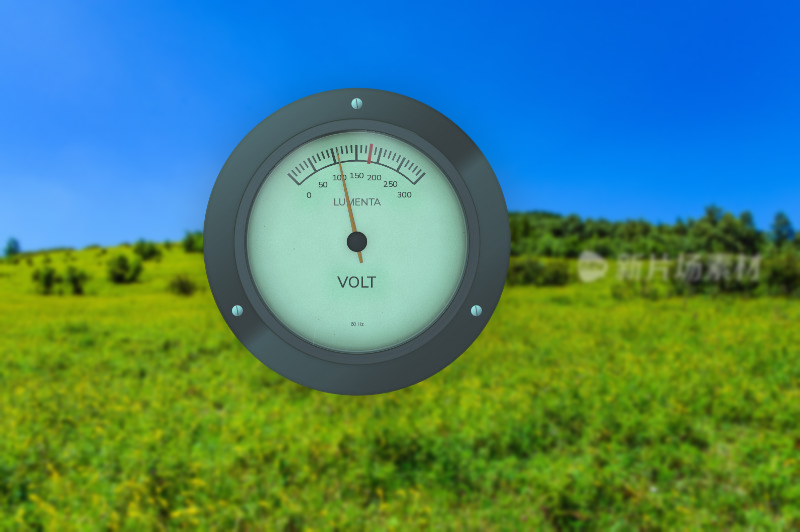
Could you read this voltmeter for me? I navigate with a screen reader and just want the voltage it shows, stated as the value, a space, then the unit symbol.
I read 110 V
